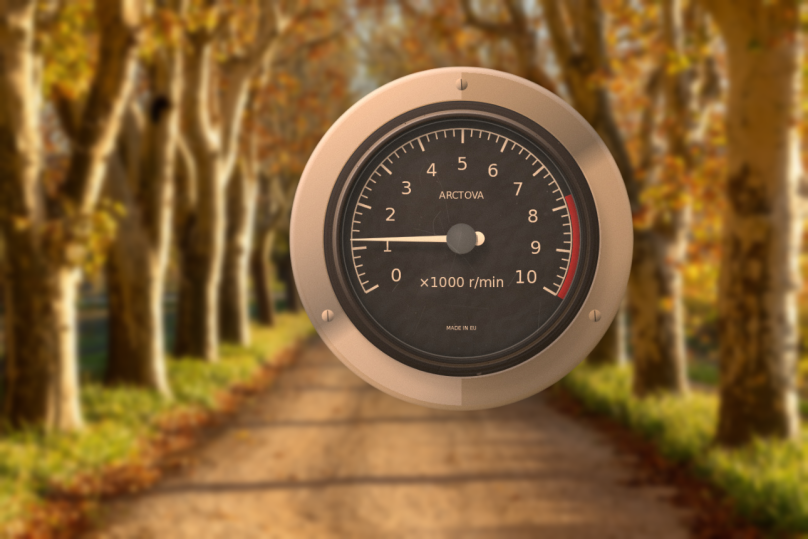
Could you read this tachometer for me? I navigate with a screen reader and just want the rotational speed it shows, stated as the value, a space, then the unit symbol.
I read 1200 rpm
